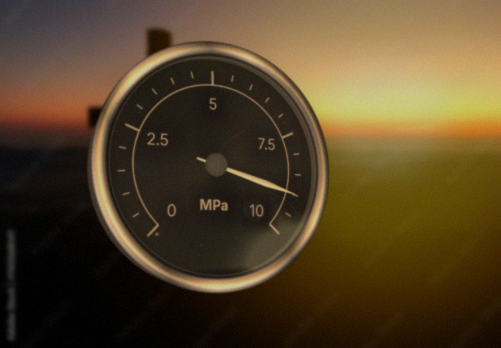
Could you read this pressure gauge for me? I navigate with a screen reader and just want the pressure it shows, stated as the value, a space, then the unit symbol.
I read 9 MPa
